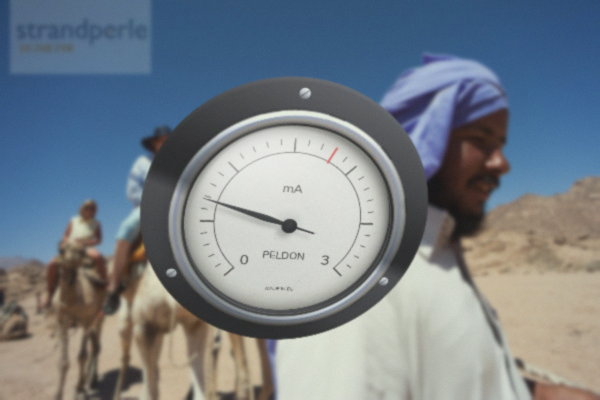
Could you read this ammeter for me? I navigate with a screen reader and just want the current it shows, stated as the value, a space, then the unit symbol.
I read 0.7 mA
